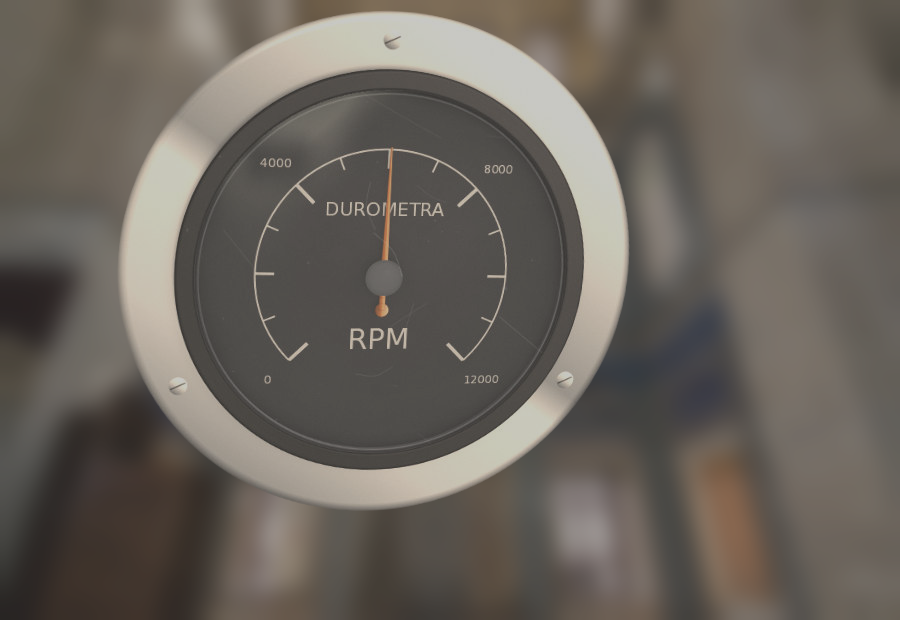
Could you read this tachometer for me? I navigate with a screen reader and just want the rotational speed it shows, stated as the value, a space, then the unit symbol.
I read 6000 rpm
